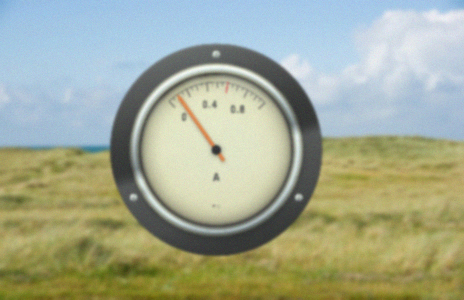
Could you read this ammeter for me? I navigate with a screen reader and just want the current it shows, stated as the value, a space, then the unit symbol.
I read 0.1 A
